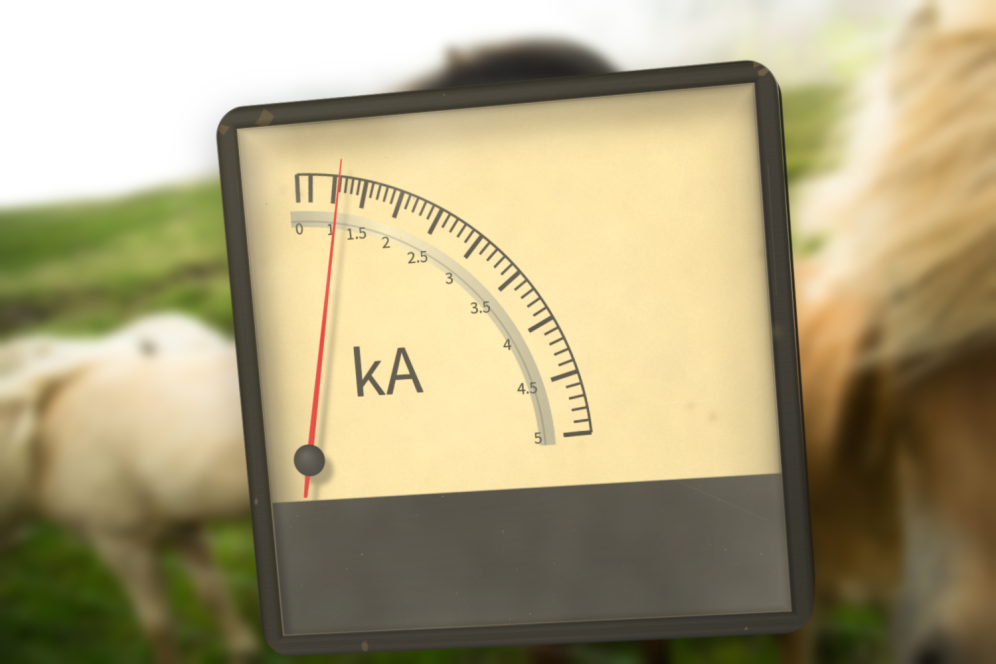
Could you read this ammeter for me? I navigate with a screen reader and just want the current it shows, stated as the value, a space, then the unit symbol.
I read 1.1 kA
